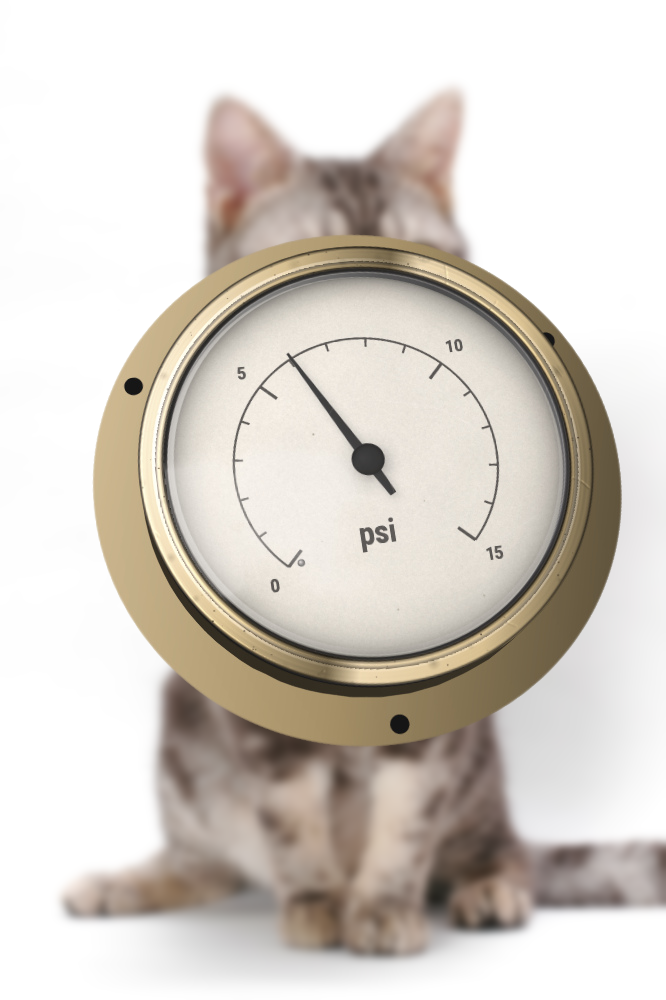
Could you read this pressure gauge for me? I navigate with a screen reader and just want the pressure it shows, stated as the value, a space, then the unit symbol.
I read 6 psi
